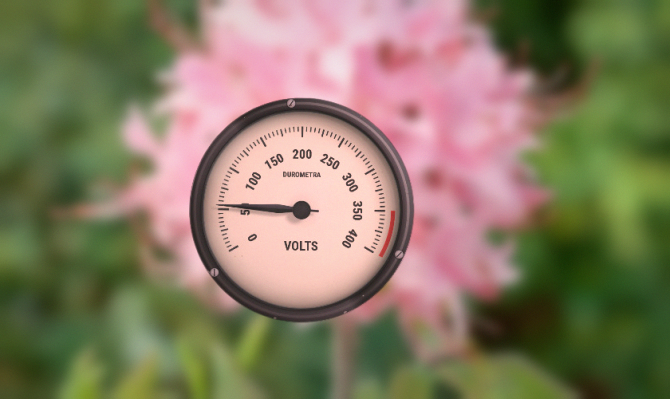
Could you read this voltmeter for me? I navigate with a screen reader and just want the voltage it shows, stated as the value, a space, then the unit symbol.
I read 55 V
